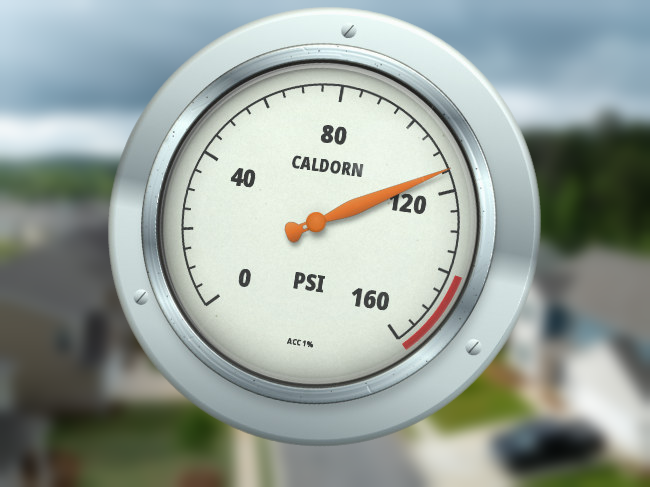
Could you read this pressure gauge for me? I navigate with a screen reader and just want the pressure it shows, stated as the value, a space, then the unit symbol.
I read 115 psi
